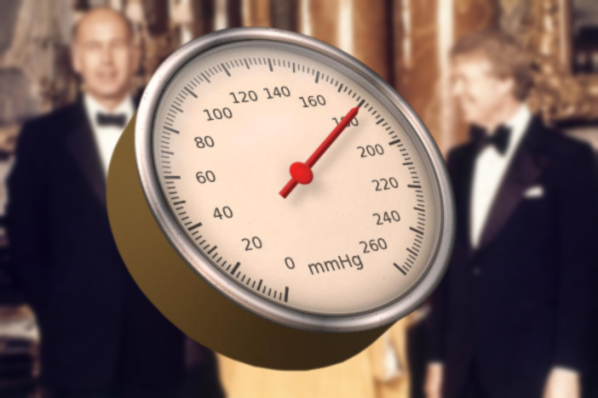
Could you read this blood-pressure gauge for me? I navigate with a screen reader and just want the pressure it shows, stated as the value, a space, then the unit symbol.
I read 180 mmHg
